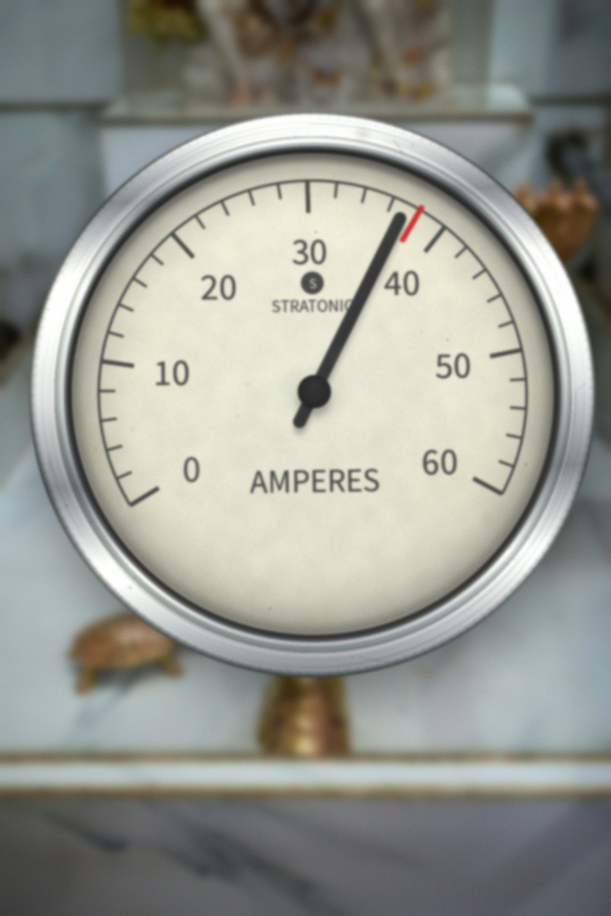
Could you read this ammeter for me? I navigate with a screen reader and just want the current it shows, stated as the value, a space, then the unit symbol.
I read 37 A
